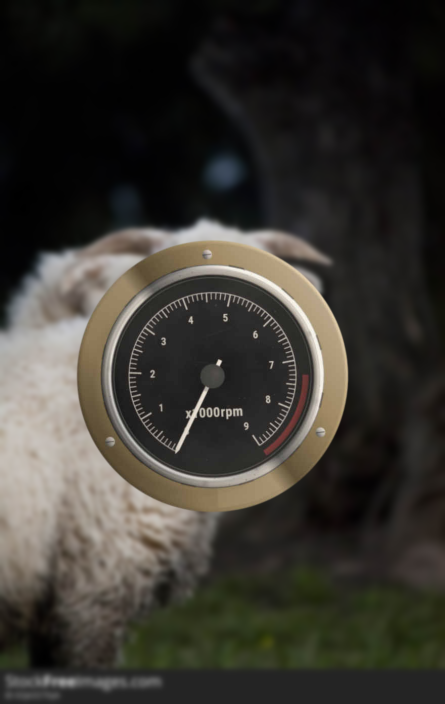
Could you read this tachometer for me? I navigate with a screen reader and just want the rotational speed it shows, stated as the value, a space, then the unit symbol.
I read 0 rpm
